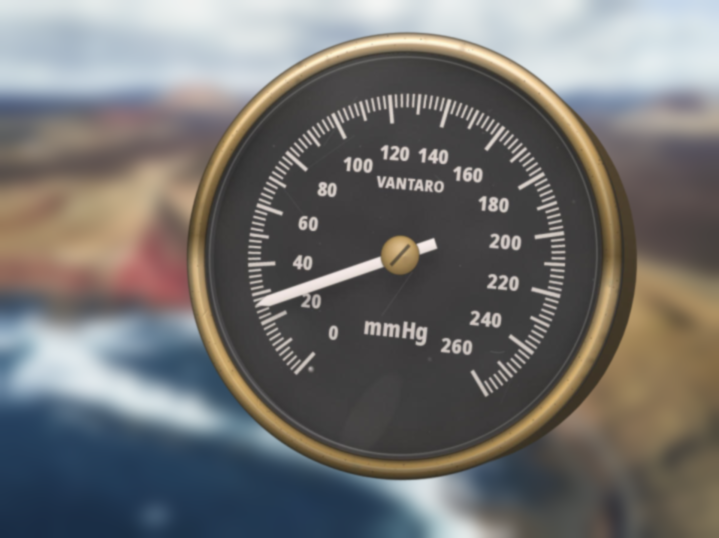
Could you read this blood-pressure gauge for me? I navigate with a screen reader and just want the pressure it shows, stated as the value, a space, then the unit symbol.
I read 26 mmHg
